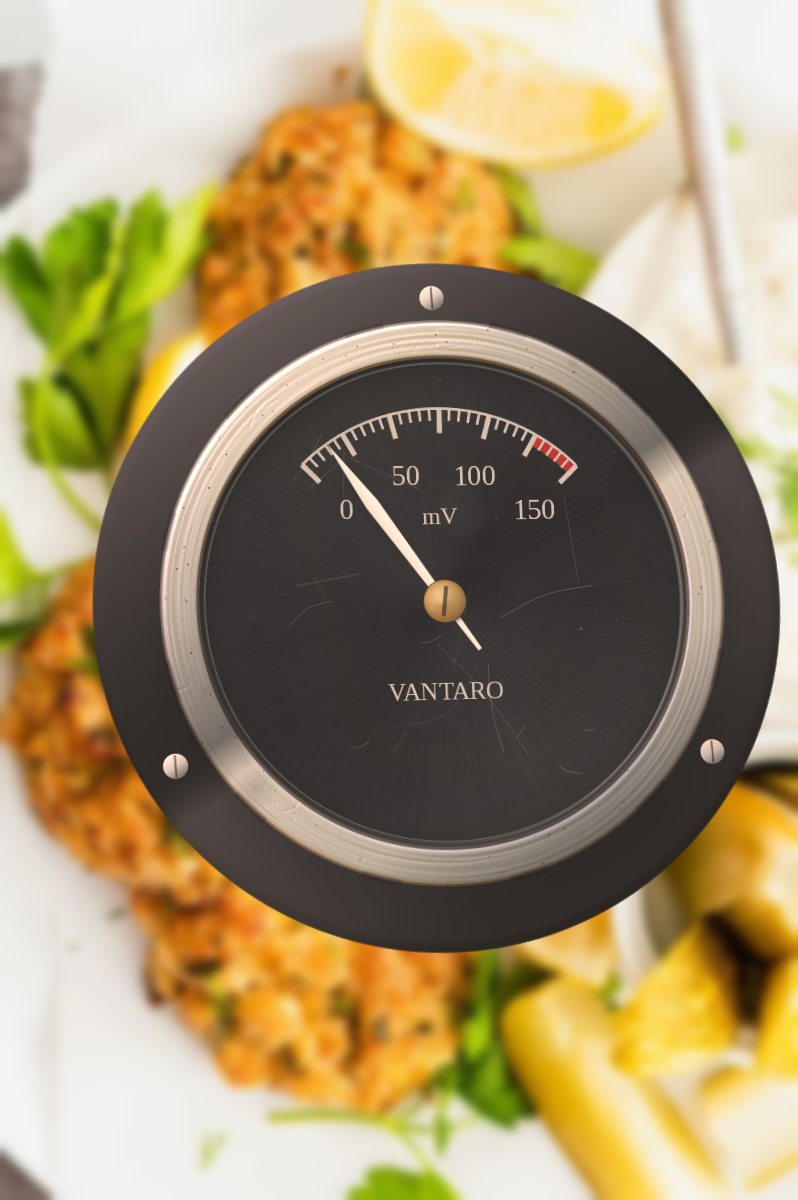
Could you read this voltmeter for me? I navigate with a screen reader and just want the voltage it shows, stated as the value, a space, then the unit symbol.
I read 15 mV
